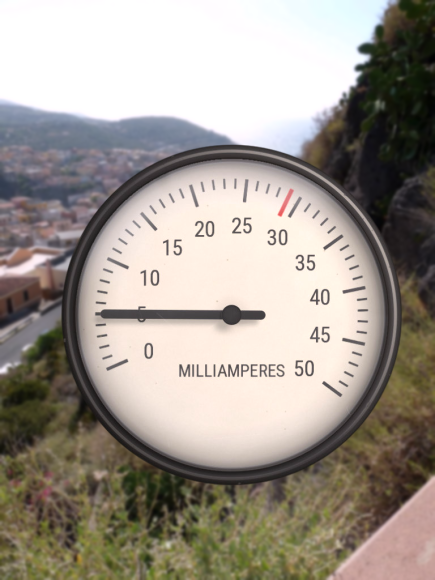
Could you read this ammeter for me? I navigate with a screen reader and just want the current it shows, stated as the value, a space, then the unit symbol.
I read 5 mA
